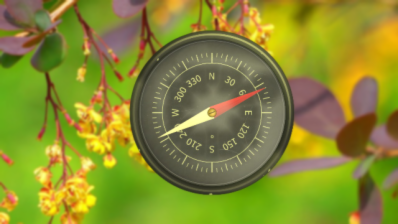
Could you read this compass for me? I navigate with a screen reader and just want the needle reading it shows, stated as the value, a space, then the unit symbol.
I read 65 °
